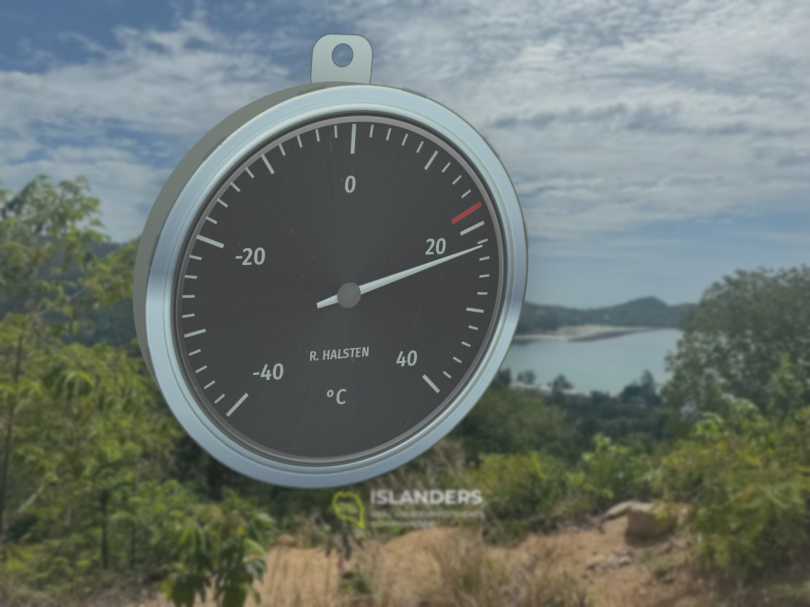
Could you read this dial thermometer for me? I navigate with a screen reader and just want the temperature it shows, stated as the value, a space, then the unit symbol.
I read 22 °C
